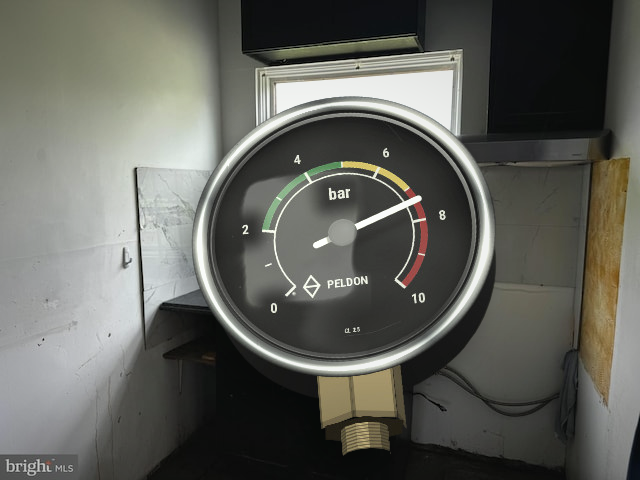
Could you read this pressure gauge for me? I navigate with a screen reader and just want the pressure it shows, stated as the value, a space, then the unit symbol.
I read 7.5 bar
